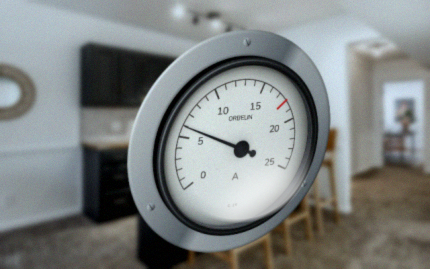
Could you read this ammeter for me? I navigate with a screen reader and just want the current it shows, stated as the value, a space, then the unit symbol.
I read 6 A
